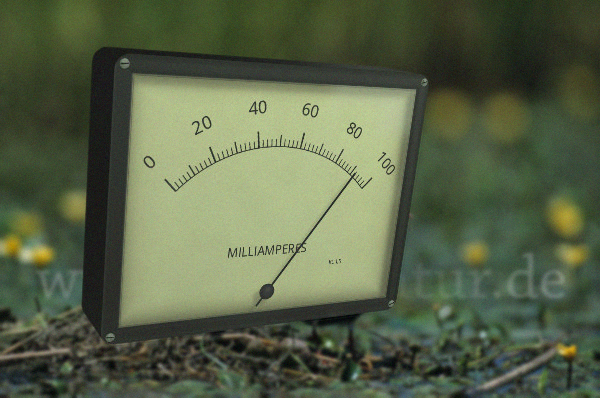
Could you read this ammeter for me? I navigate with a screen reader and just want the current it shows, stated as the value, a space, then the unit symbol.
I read 90 mA
